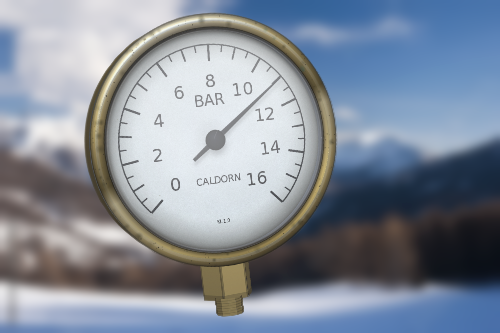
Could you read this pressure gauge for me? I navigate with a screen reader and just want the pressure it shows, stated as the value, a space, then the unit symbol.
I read 11 bar
